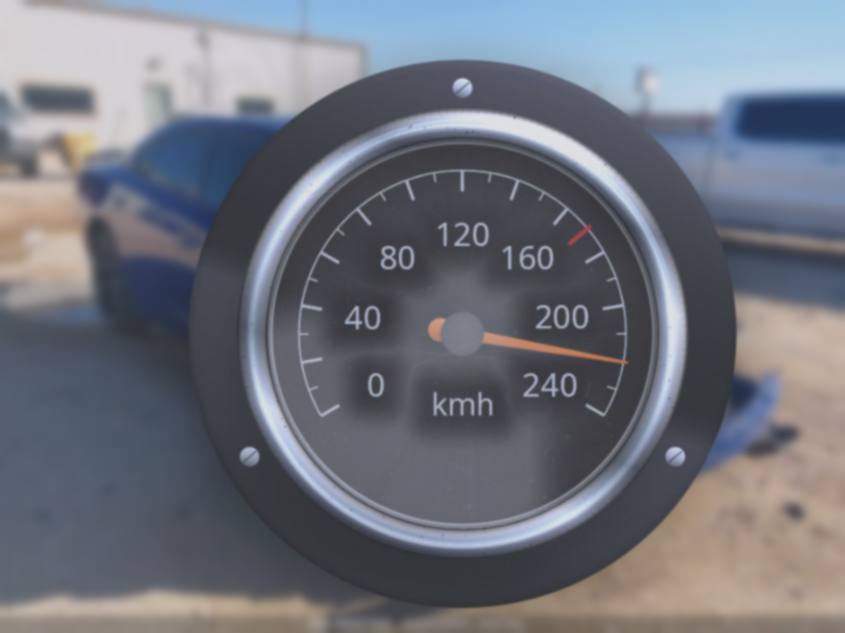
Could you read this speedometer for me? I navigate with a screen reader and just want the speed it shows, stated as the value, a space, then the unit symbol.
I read 220 km/h
